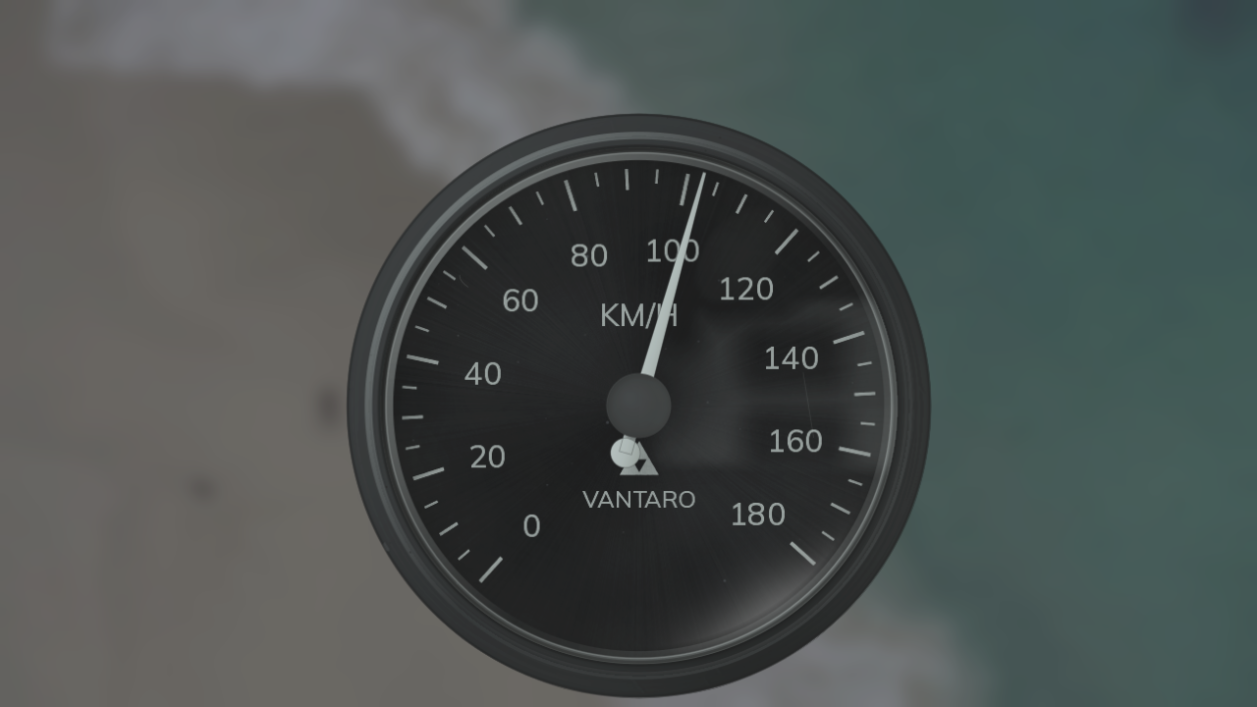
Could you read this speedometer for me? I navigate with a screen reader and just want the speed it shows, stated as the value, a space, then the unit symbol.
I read 102.5 km/h
